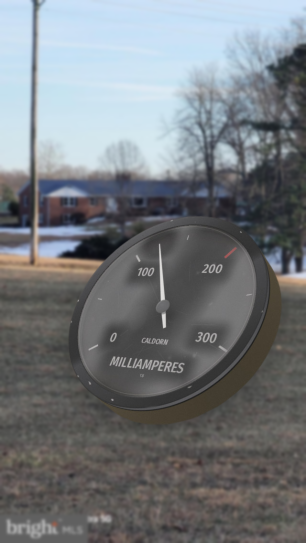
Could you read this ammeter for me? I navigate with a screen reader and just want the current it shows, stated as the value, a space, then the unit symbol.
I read 125 mA
